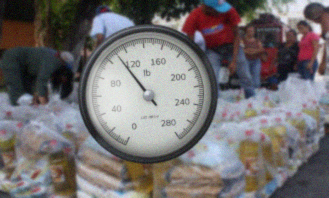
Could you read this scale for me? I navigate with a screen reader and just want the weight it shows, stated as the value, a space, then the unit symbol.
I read 110 lb
